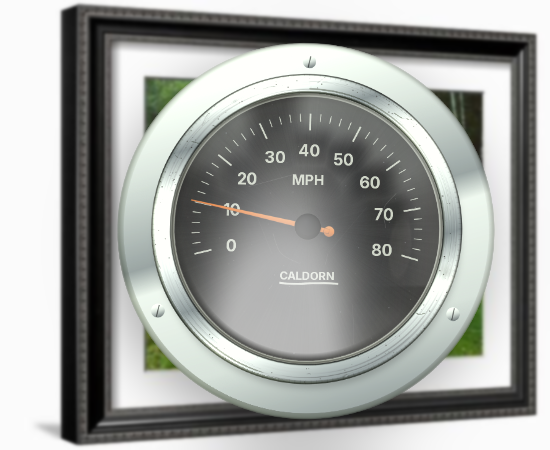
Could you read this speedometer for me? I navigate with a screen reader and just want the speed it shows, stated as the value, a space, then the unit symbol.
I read 10 mph
